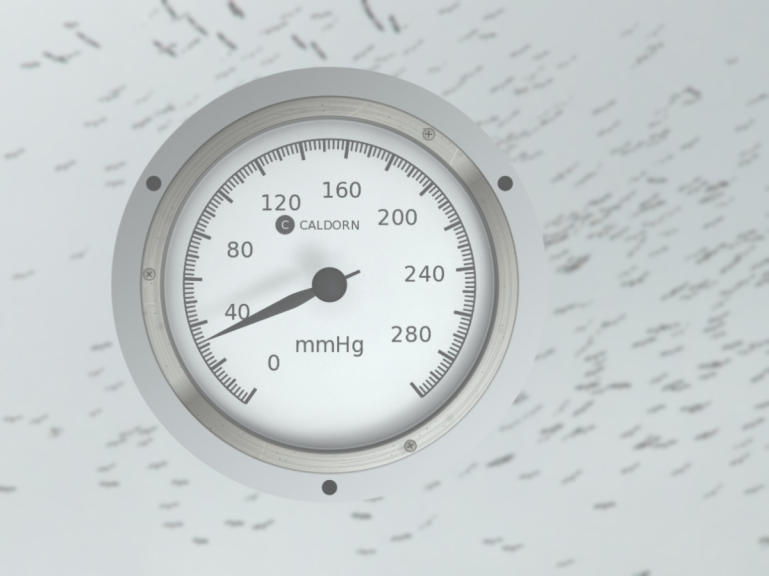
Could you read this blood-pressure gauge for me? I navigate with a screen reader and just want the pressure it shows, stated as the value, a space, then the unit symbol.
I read 32 mmHg
